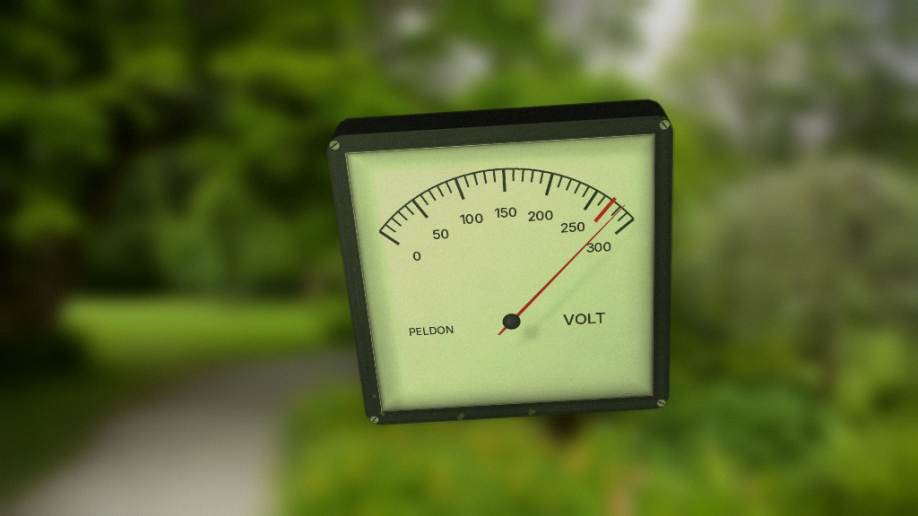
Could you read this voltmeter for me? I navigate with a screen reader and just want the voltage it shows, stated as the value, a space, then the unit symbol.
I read 280 V
